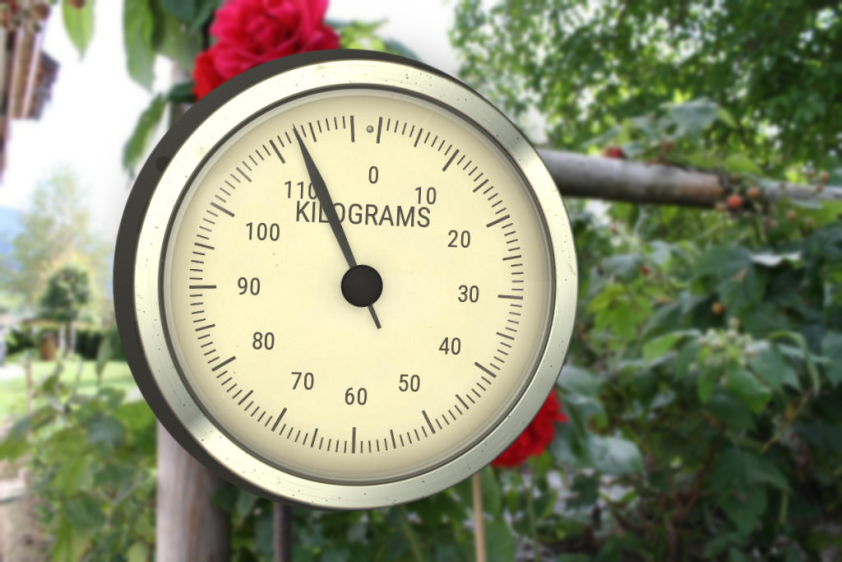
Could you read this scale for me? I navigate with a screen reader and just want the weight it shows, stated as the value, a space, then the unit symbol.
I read 113 kg
